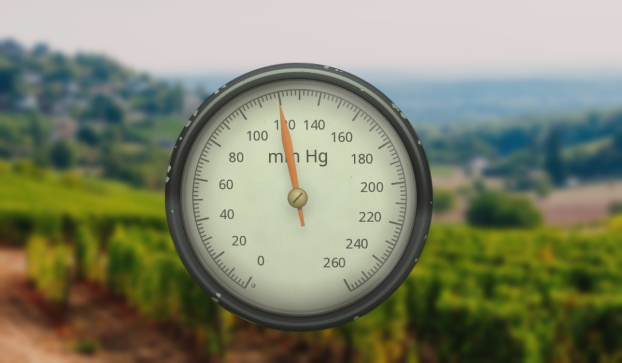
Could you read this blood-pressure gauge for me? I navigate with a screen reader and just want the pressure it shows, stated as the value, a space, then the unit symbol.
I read 120 mmHg
